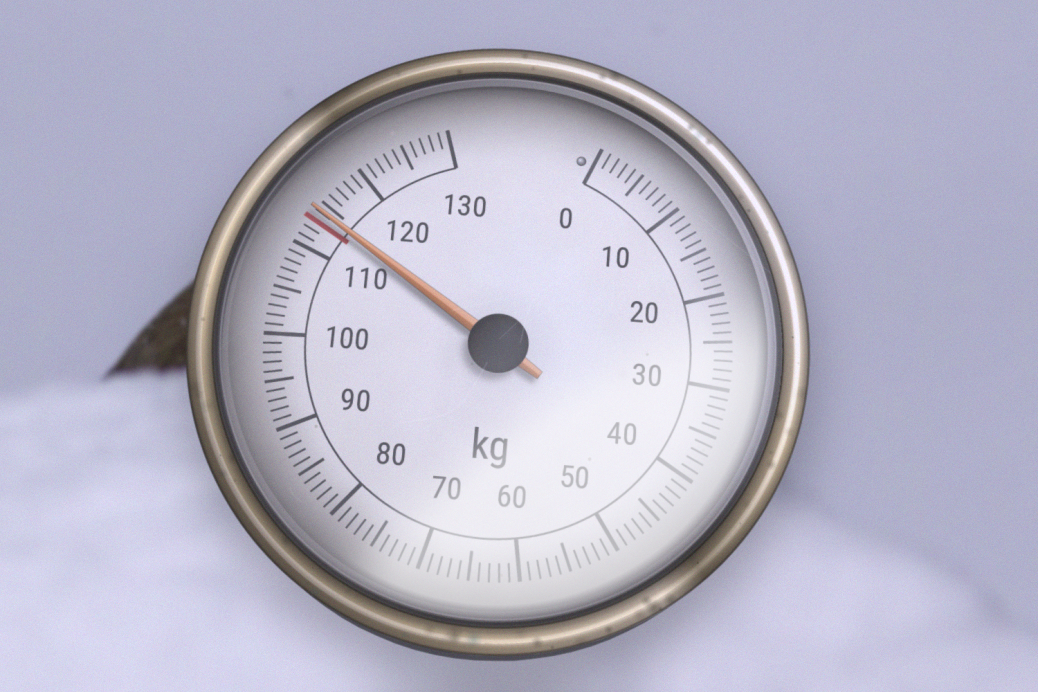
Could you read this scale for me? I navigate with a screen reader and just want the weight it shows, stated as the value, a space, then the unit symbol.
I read 114 kg
